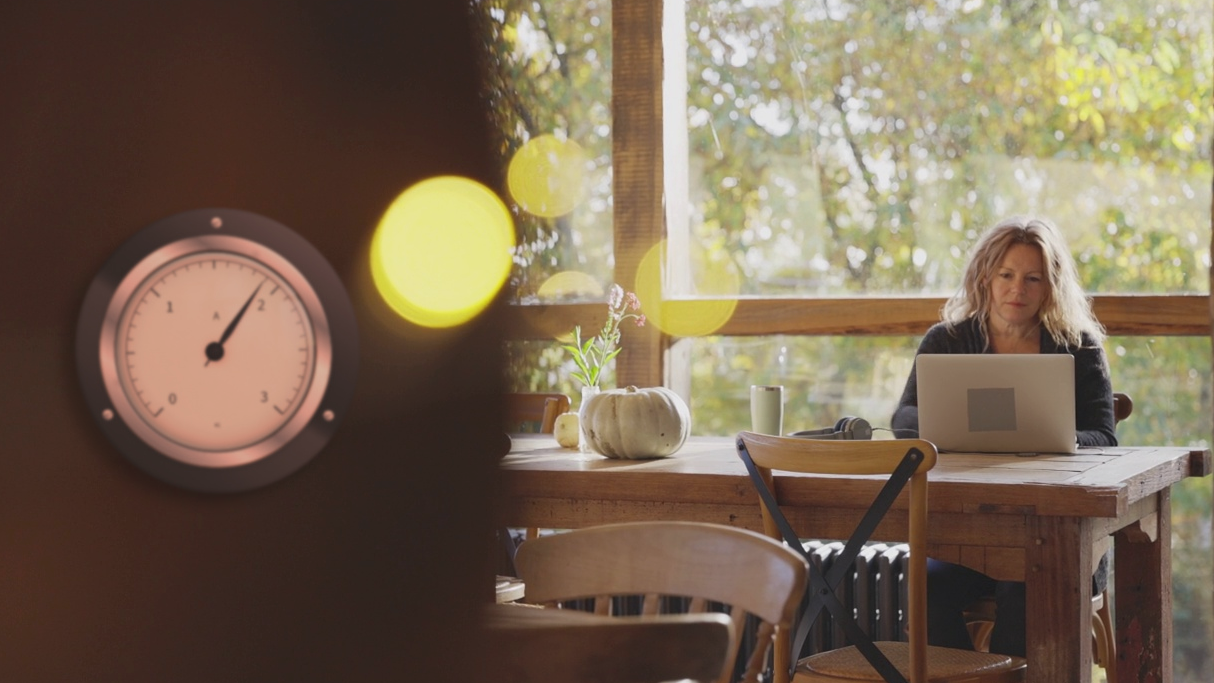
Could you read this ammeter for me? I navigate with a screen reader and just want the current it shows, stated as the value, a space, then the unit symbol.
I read 1.9 A
